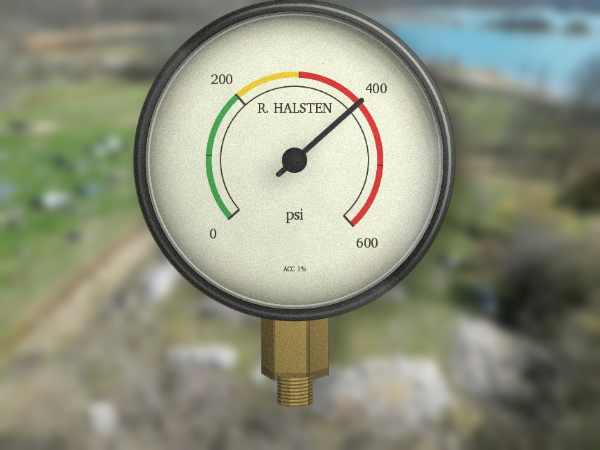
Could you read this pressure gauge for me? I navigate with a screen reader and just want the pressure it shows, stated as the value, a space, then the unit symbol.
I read 400 psi
